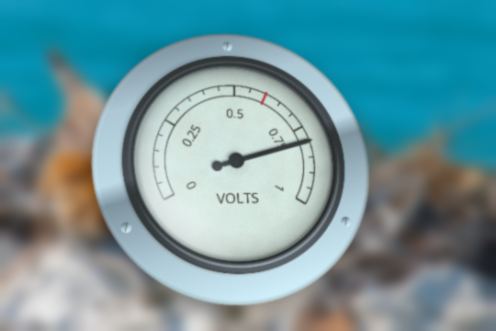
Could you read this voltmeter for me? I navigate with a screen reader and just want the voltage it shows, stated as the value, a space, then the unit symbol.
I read 0.8 V
